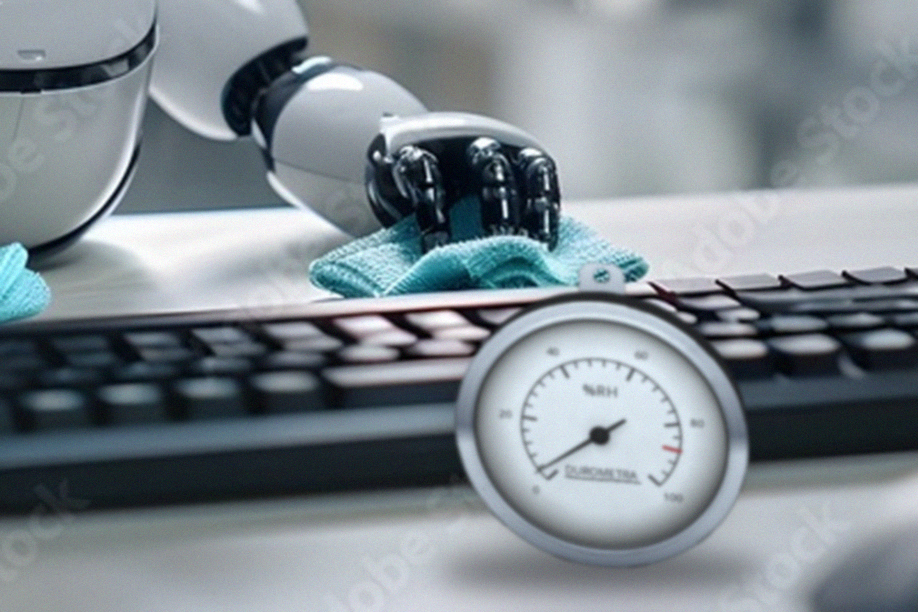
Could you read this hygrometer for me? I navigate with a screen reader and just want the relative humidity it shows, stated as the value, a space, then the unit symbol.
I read 4 %
